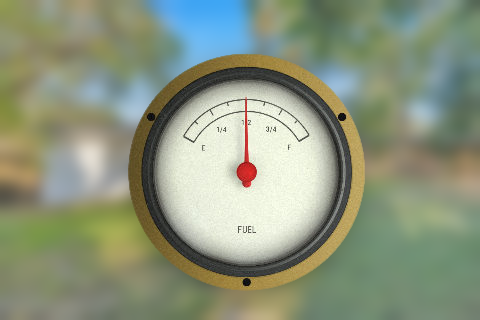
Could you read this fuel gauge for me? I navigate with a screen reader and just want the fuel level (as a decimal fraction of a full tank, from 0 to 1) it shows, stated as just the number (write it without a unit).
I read 0.5
